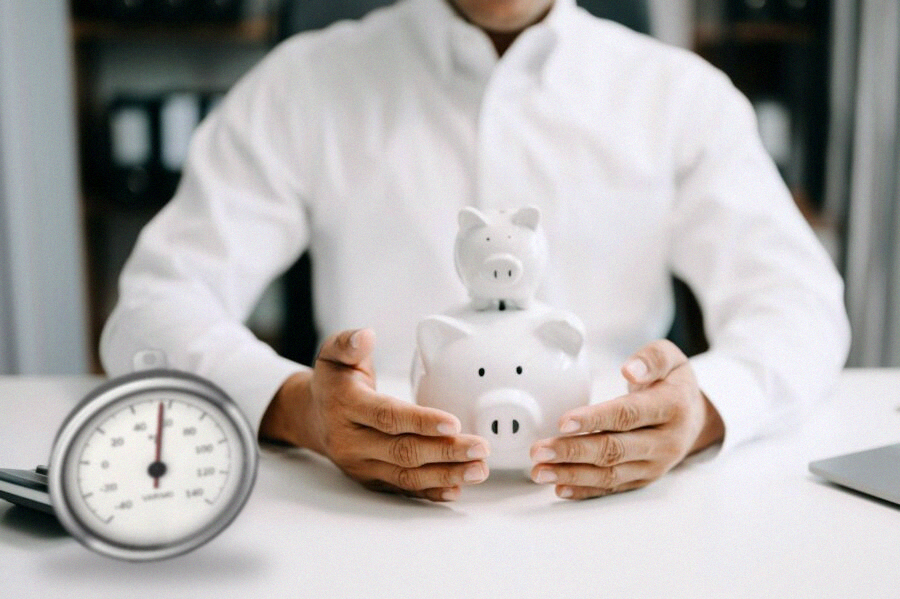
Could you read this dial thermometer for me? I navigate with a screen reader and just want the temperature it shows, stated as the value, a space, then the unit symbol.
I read 55 °F
